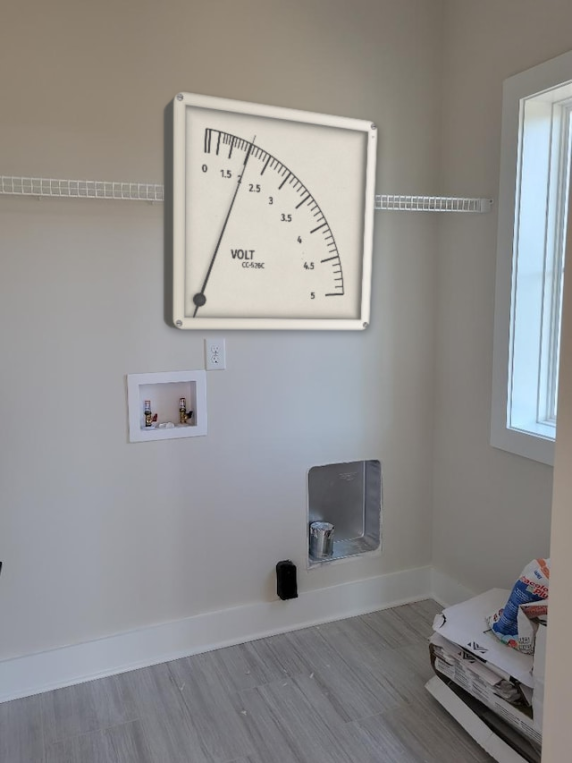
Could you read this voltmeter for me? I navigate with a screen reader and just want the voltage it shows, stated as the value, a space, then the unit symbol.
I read 2 V
